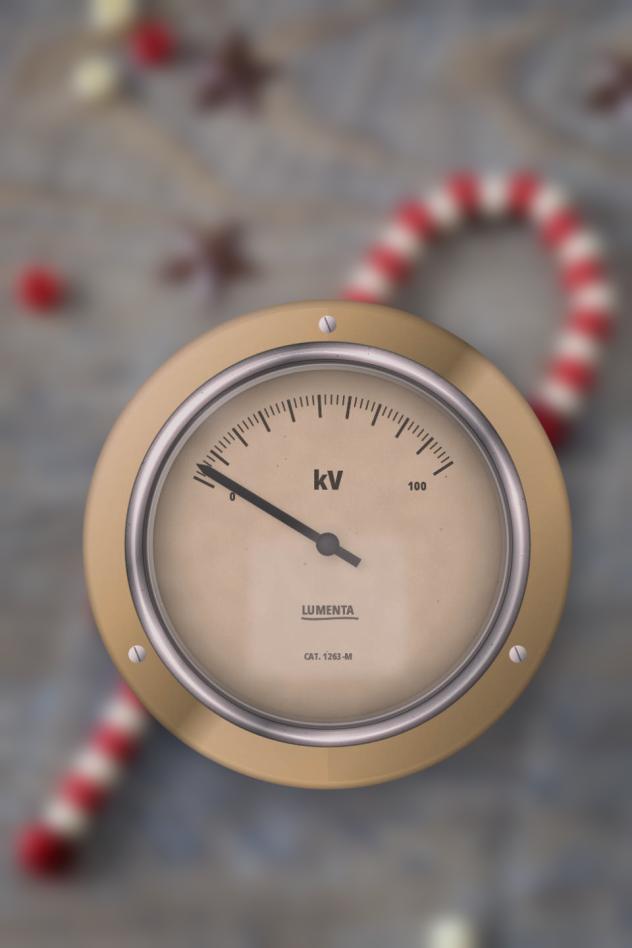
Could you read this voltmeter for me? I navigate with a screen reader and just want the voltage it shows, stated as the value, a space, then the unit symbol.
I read 4 kV
